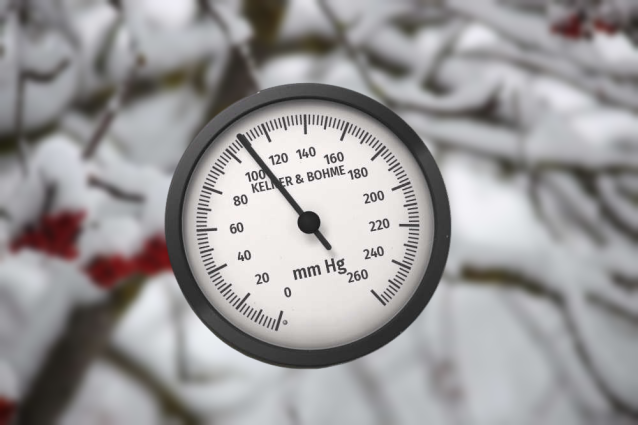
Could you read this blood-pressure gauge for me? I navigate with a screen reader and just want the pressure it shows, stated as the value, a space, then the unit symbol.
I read 108 mmHg
